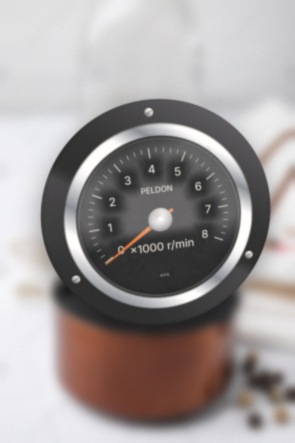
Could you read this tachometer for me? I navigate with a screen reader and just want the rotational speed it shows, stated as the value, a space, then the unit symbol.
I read 0 rpm
